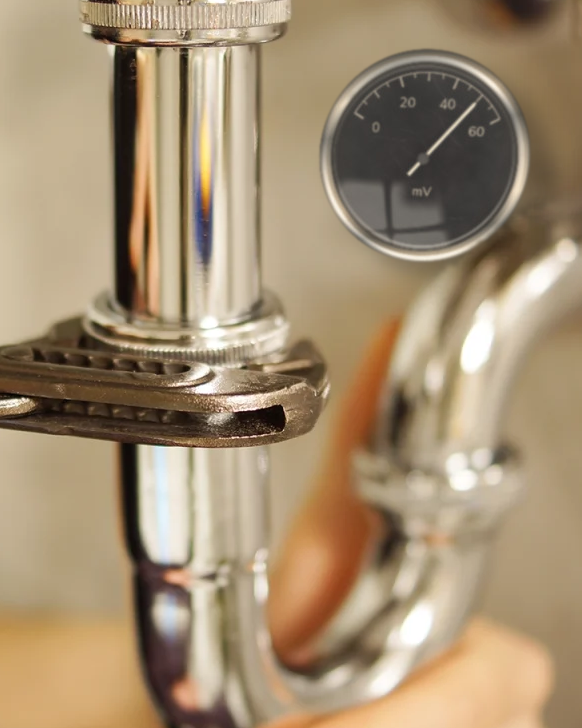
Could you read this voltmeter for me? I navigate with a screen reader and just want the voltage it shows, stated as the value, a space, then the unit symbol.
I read 50 mV
